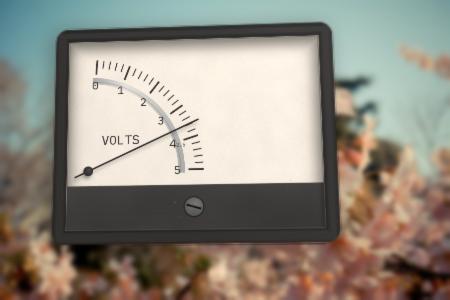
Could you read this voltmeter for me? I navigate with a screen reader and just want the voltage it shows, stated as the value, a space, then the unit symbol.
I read 3.6 V
